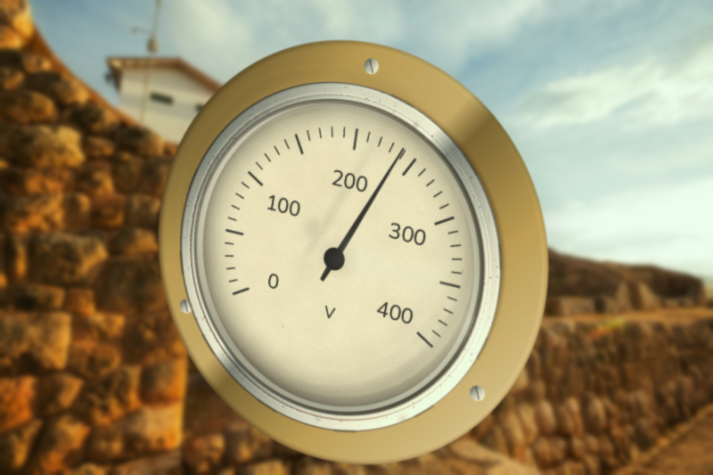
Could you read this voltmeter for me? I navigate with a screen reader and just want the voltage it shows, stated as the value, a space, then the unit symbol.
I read 240 V
